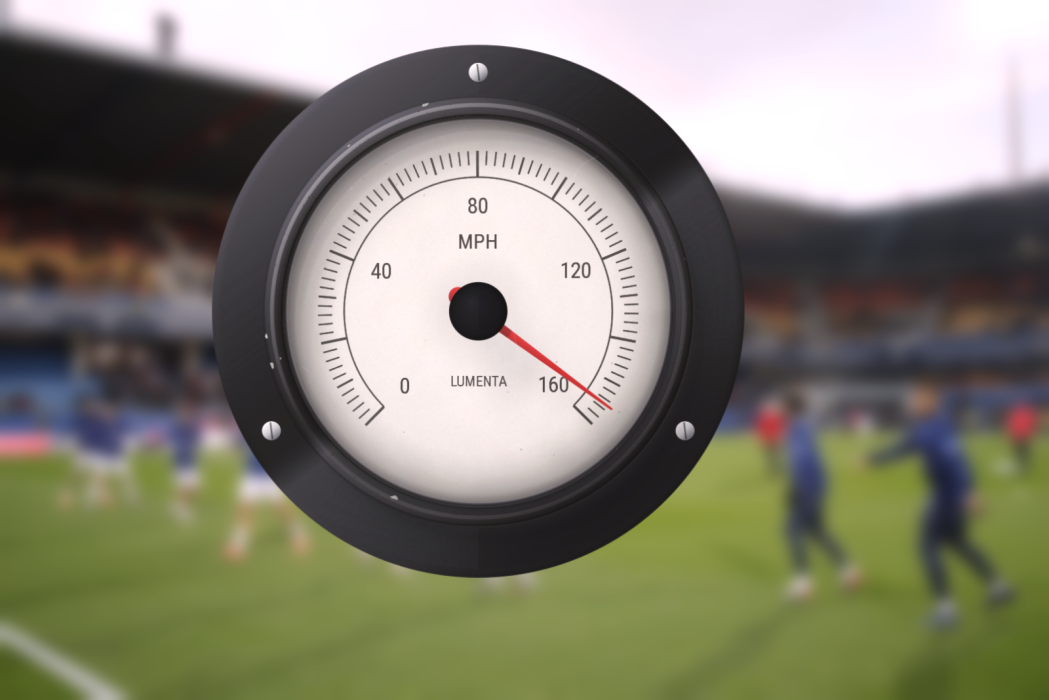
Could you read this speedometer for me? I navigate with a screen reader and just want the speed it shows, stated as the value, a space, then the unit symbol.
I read 155 mph
